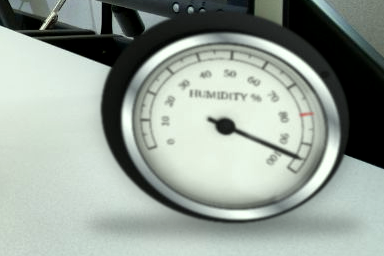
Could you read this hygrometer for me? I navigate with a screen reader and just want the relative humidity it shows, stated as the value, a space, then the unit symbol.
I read 95 %
